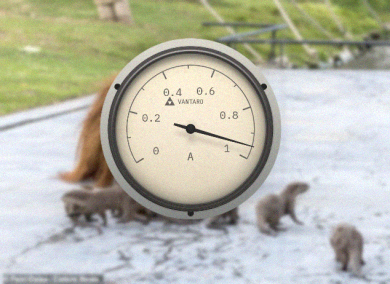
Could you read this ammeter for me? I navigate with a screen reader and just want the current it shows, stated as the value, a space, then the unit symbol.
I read 0.95 A
